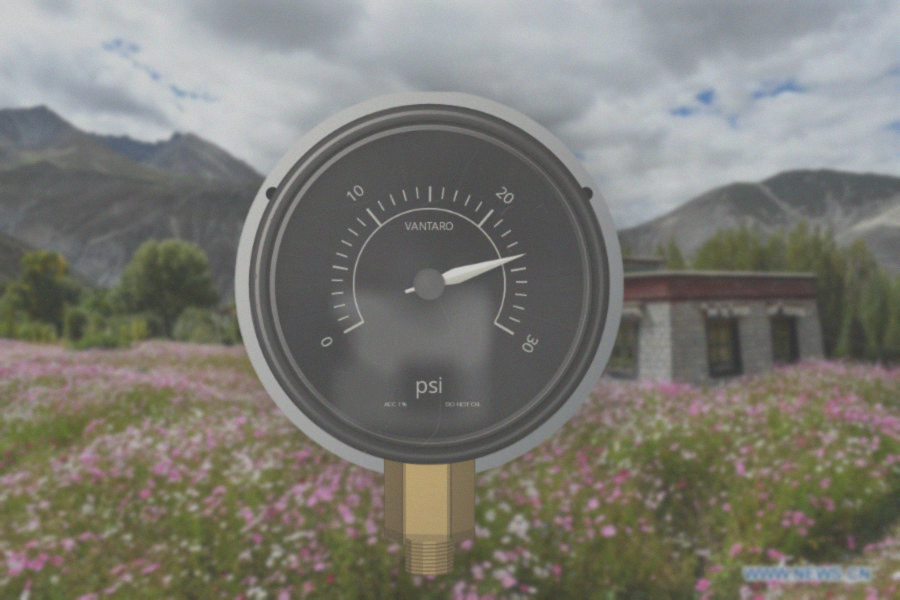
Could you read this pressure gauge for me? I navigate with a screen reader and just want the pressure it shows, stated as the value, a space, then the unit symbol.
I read 24 psi
